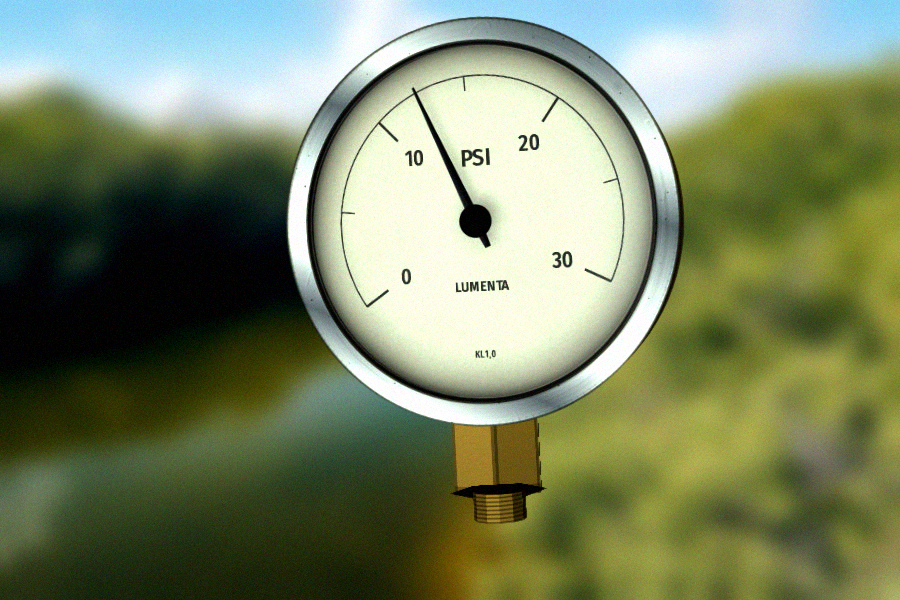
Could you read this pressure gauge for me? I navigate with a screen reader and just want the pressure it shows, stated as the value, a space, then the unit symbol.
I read 12.5 psi
